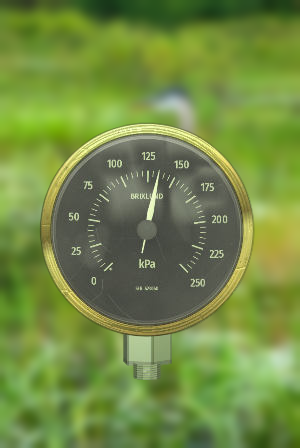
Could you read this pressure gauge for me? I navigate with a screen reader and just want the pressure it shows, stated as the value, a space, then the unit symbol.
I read 135 kPa
